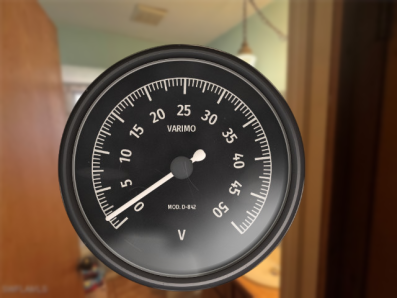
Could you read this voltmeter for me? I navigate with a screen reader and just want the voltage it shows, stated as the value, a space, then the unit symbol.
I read 1.5 V
